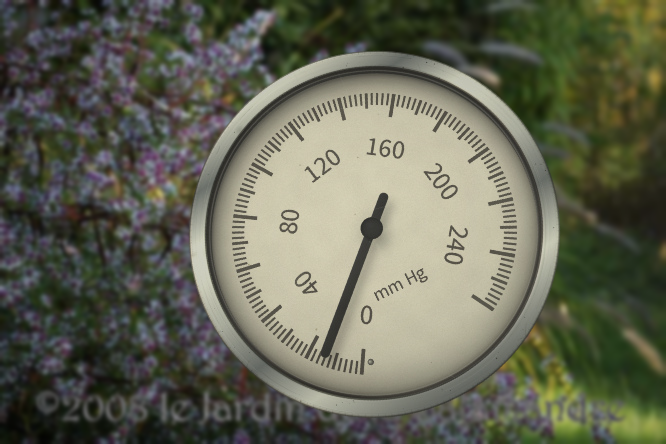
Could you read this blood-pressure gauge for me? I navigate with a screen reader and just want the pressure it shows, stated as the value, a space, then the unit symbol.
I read 14 mmHg
